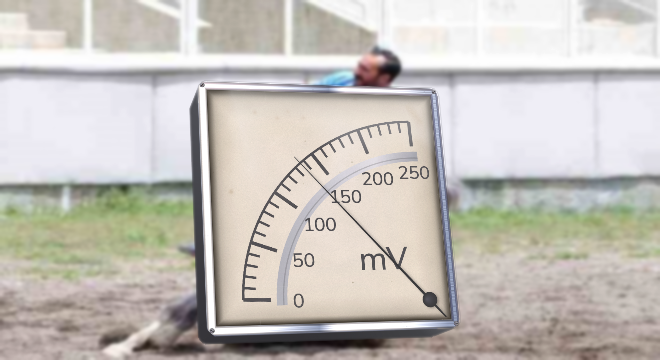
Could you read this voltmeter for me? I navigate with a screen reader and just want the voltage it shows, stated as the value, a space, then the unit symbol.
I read 135 mV
